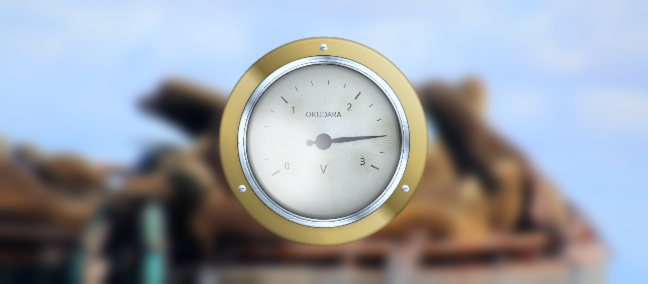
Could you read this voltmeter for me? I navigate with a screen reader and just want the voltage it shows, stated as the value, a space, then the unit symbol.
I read 2.6 V
